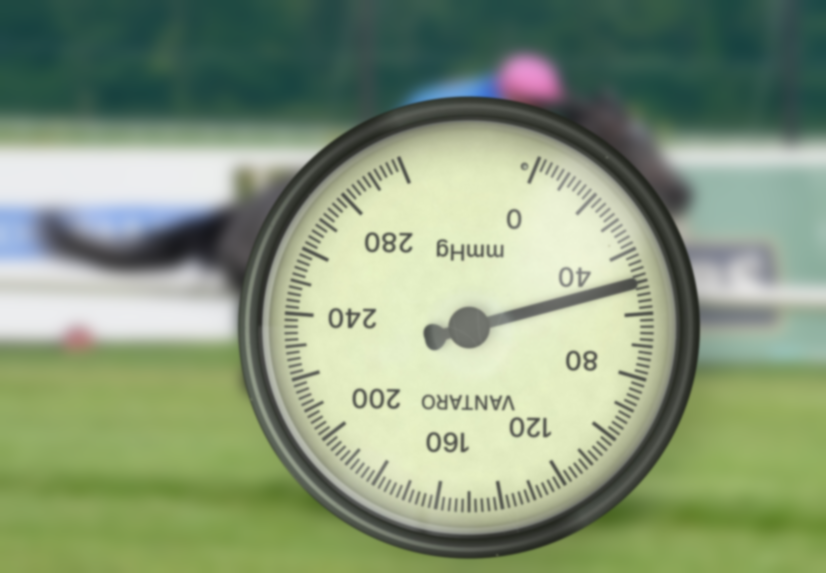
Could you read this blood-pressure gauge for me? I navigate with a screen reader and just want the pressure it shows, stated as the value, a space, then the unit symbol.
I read 50 mmHg
